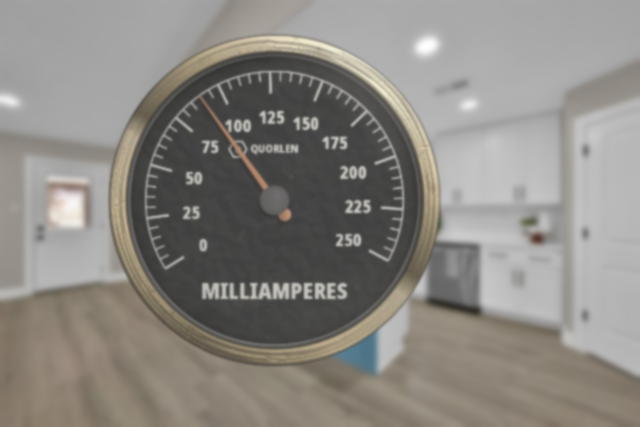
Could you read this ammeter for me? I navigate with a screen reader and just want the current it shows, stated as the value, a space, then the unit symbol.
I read 90 mA
